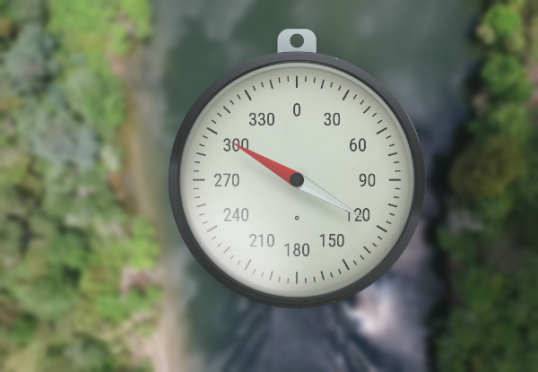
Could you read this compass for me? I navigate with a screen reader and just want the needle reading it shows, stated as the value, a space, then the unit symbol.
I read 300 °
